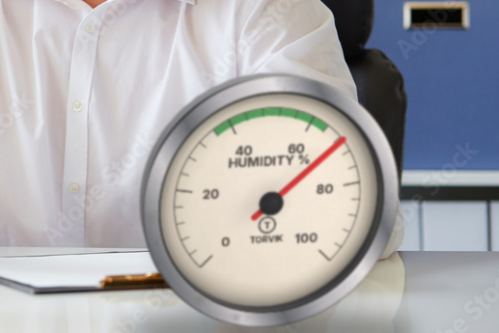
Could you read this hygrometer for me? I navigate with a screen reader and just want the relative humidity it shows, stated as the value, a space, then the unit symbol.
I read 68 %
